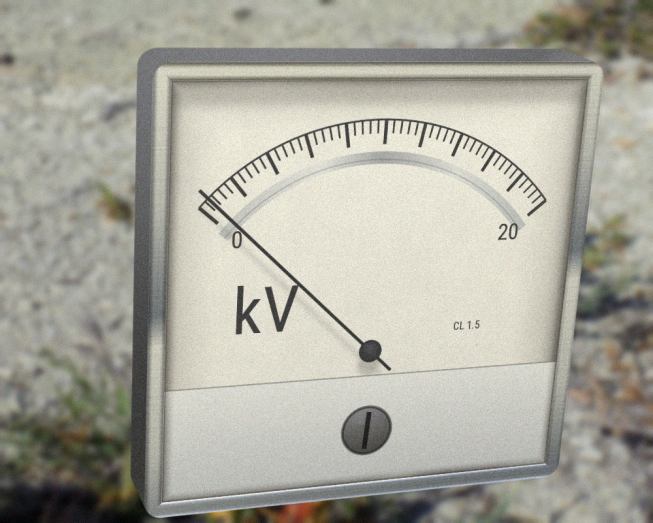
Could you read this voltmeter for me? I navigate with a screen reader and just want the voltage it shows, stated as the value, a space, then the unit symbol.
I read 0.6 kV
